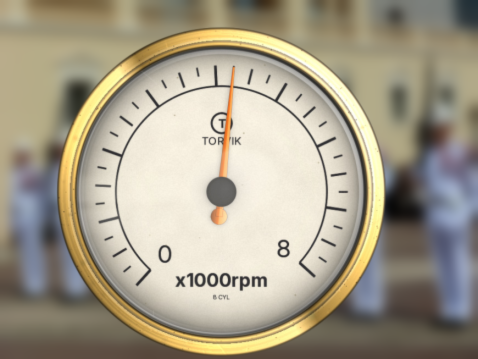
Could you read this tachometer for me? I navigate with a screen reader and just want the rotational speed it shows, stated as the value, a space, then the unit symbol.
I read 4250 rpm
